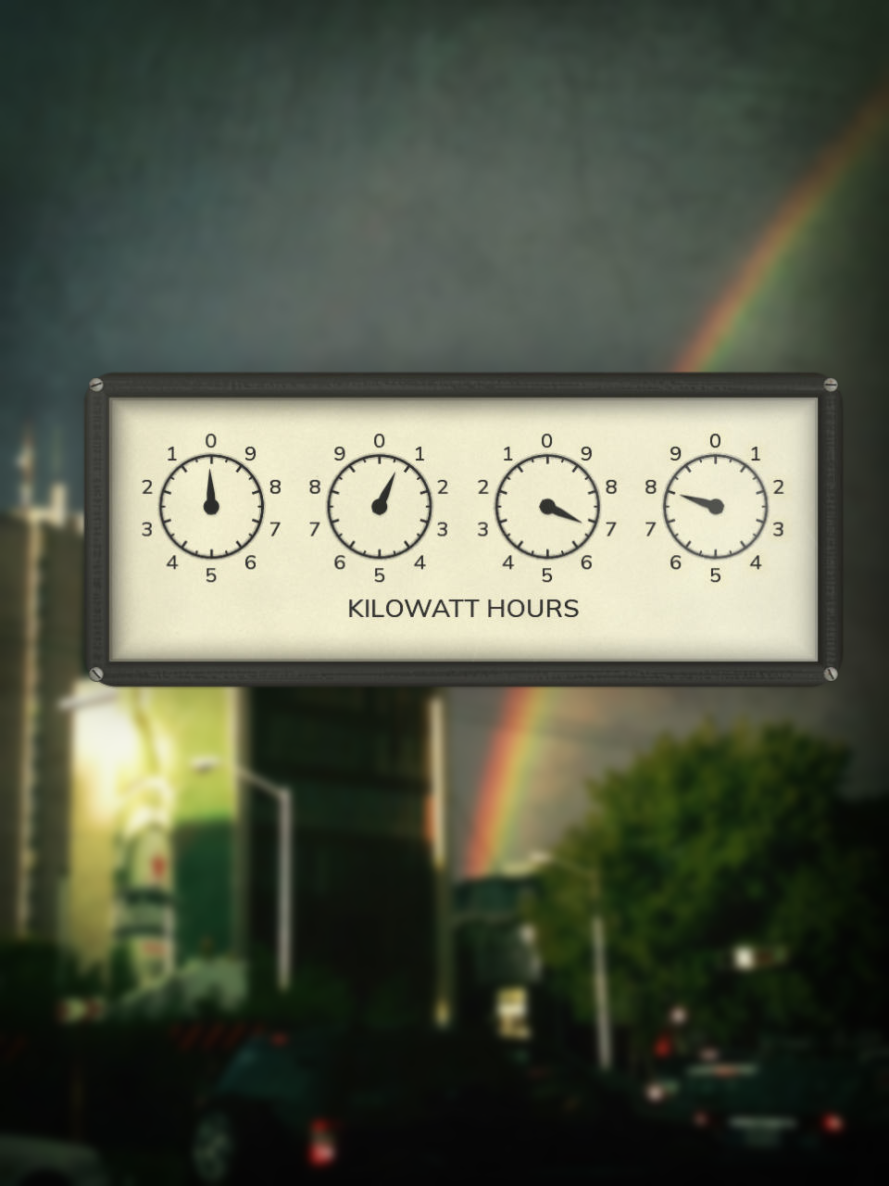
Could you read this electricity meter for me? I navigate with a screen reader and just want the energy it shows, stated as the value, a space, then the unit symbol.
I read 68 kWh
